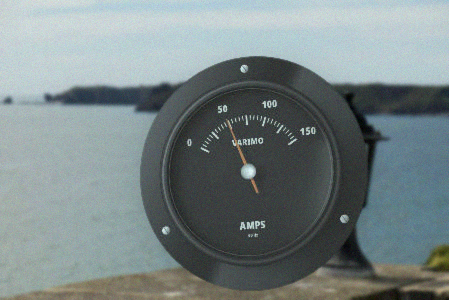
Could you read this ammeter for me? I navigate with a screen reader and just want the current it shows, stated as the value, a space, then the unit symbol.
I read 50 A
